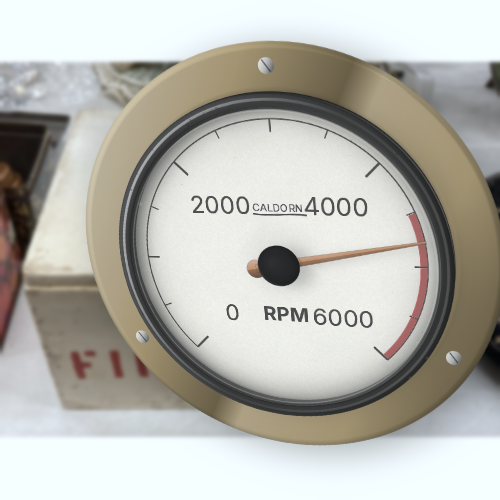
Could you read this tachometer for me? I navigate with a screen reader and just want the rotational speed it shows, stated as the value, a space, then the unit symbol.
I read 4750 rpm
